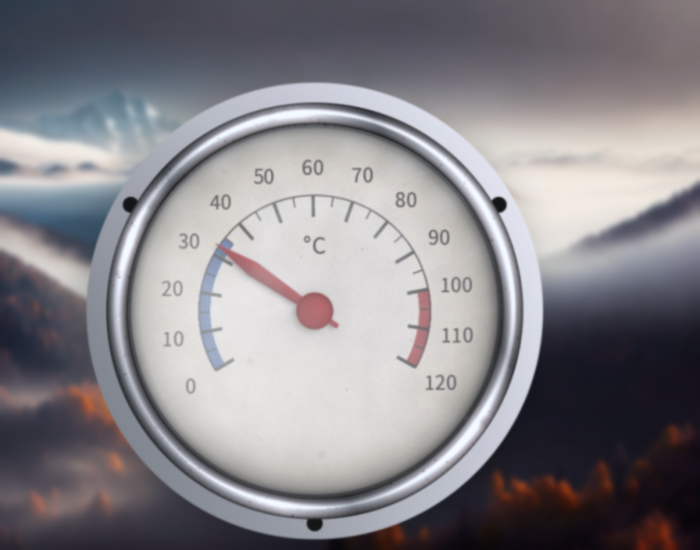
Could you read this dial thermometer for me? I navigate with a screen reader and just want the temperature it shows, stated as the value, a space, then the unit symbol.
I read 32.5 °C
